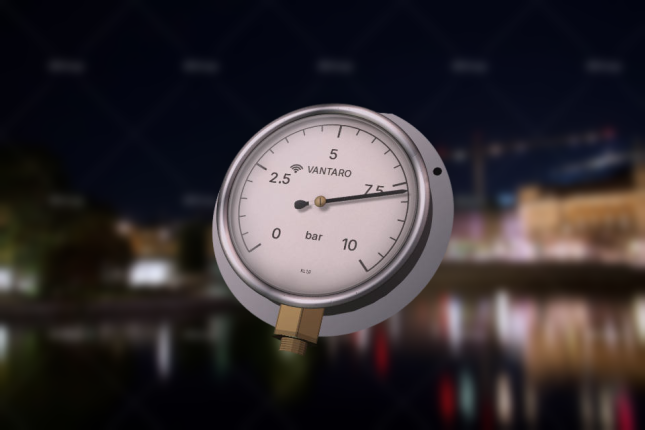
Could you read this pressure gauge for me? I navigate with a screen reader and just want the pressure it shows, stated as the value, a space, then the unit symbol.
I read 7.75 bar
